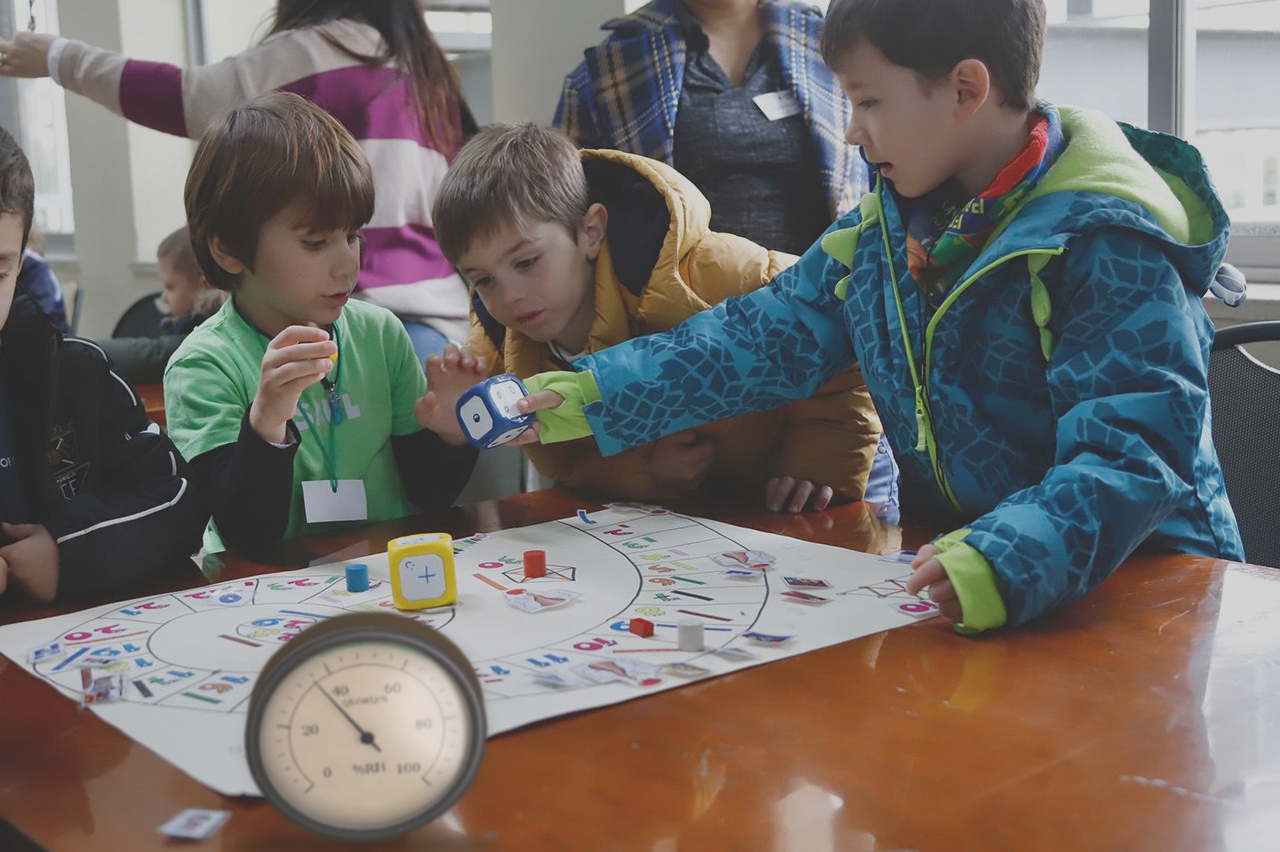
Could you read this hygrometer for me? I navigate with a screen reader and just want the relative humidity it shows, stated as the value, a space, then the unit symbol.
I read 36 %
